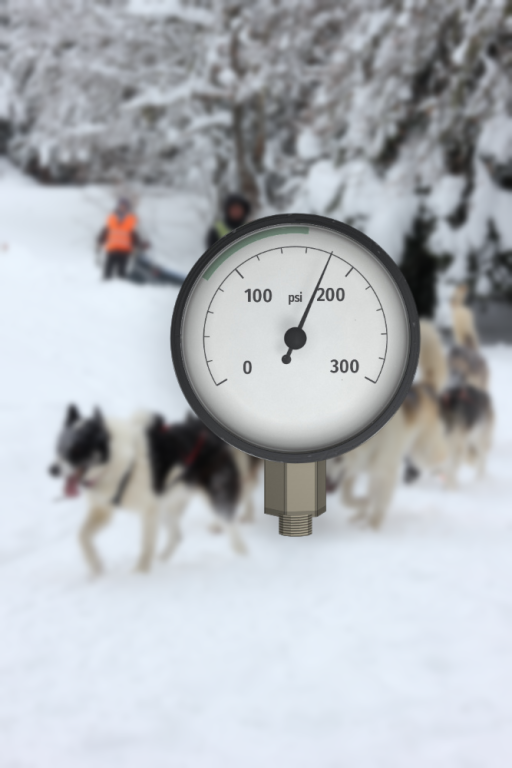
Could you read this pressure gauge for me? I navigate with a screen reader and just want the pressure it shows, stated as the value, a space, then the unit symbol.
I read 180 psi
